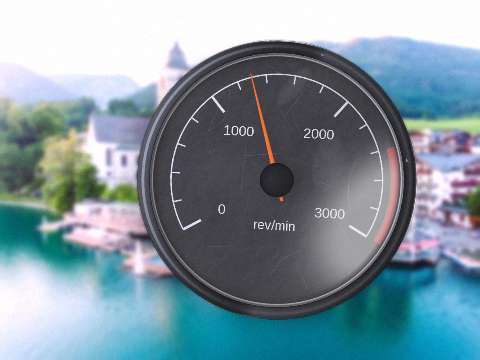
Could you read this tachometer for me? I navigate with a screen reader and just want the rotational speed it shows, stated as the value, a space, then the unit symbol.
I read 1300 rpm
